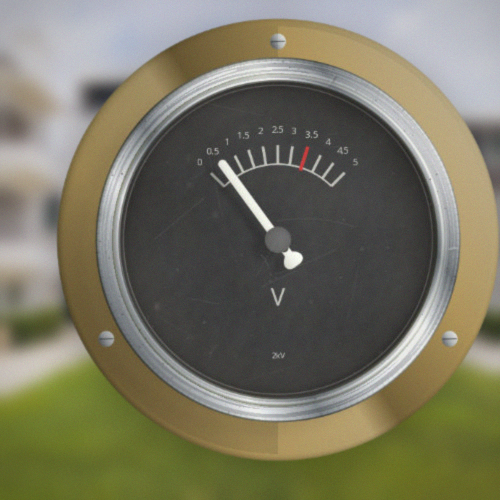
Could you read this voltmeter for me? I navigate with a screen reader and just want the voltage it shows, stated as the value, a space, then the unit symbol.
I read 0.5 V
